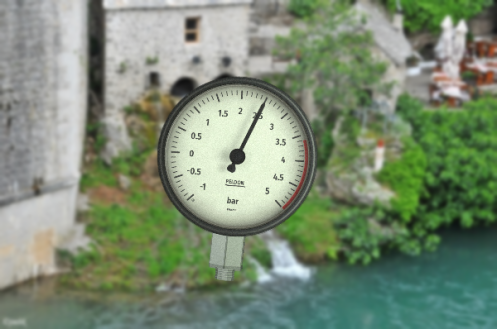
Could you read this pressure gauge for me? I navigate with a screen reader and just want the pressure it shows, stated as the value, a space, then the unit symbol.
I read 2.5 bar
